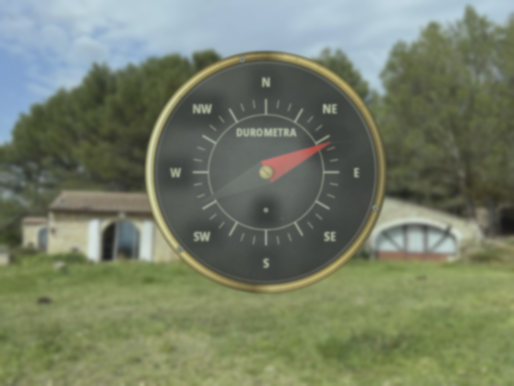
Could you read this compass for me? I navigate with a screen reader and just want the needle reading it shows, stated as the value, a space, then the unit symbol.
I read 65 °
